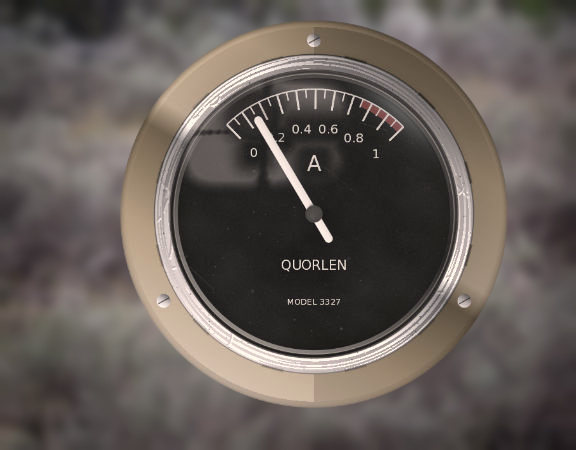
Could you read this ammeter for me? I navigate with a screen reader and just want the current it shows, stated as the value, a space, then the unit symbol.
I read 0.15 A
